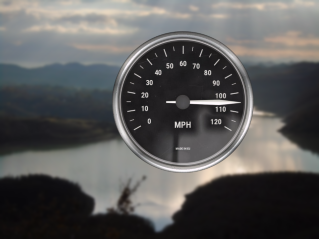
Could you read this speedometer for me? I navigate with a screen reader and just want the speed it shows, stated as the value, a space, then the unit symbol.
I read 105 mph
